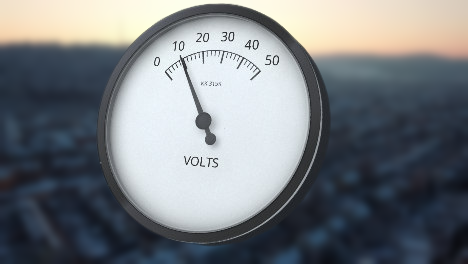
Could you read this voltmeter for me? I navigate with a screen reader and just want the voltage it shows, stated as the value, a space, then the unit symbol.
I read 10 V
